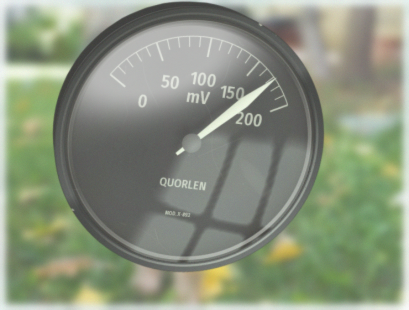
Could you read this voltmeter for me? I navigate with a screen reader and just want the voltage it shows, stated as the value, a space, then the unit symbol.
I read 170 mV
